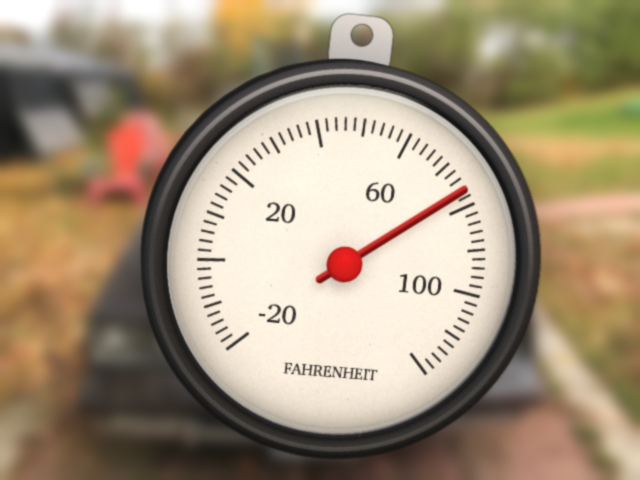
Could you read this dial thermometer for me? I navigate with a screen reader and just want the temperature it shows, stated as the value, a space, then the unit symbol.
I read 76 °F
